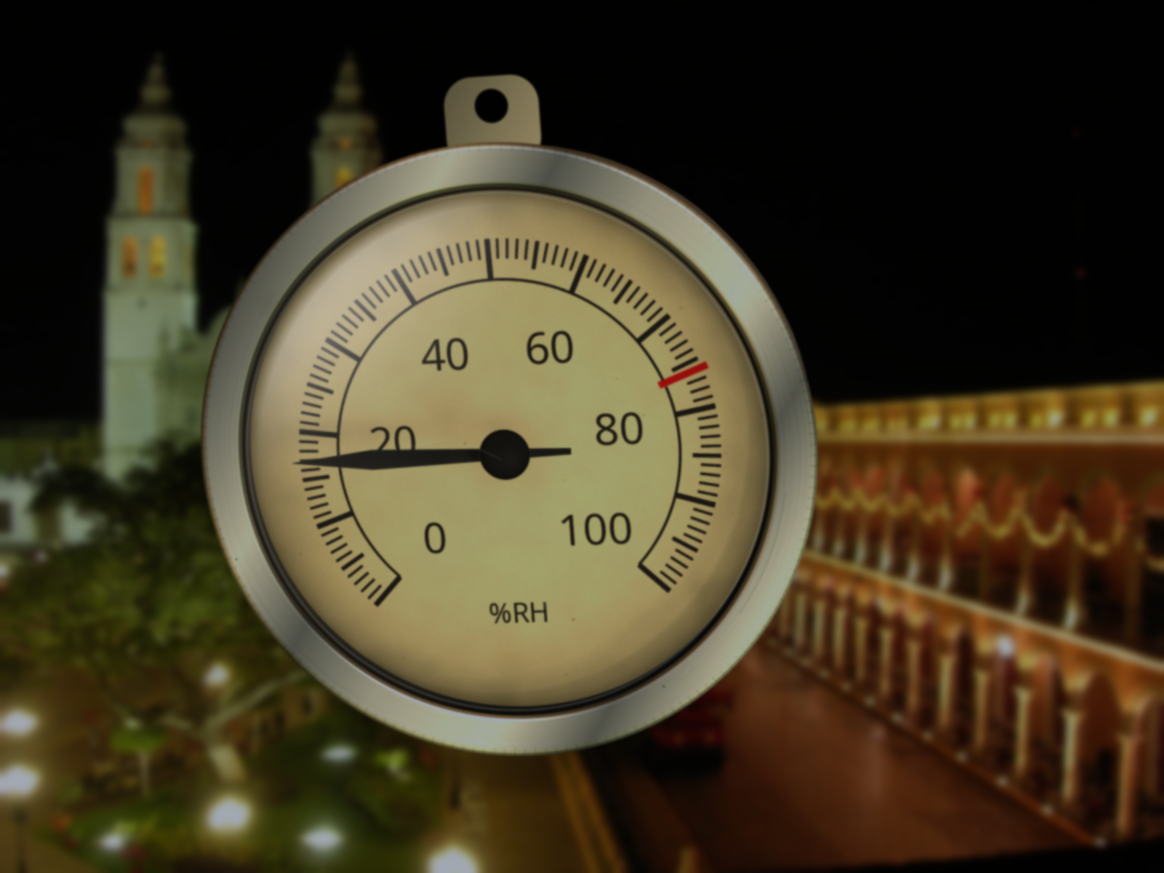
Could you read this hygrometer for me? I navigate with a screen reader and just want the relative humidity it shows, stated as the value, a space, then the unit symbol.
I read 17 %
